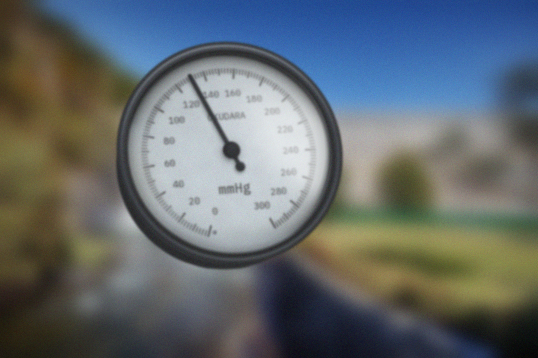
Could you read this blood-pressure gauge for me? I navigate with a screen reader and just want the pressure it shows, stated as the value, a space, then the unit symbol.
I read 130 mmHg
